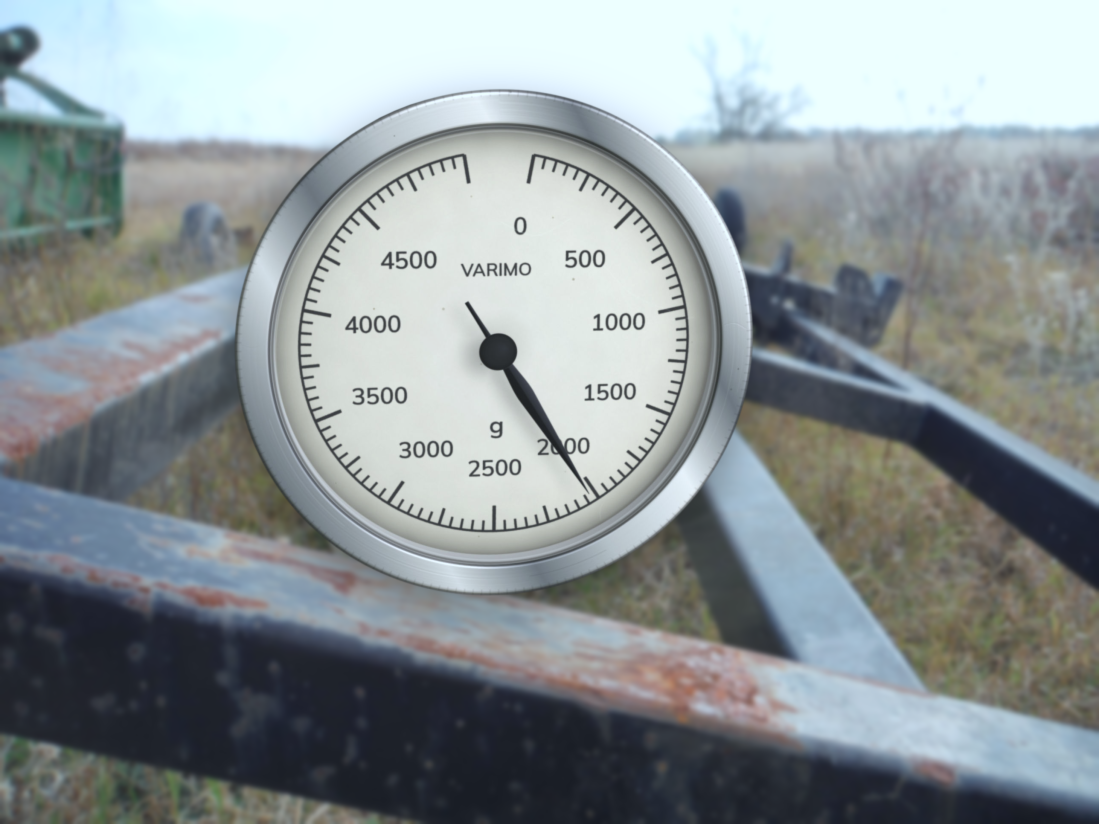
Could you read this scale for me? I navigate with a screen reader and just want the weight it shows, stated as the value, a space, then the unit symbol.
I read 2025 g
